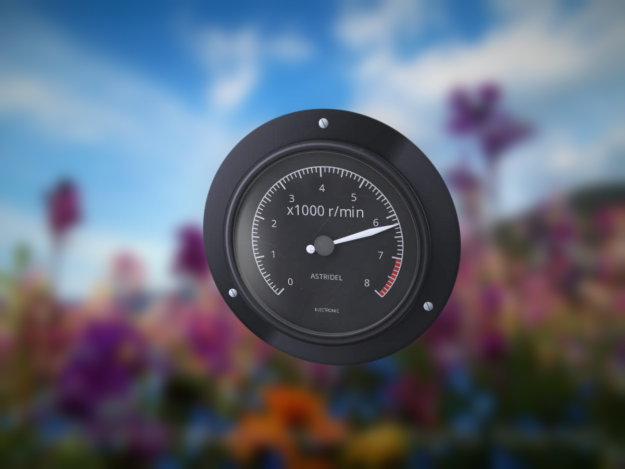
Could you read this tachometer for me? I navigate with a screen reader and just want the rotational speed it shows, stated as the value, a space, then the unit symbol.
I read 6200 rpm
